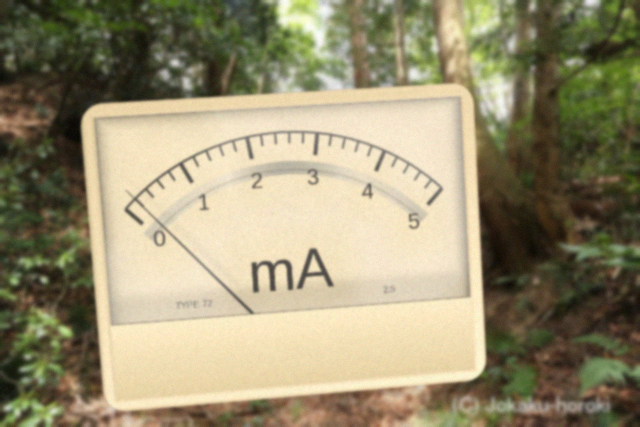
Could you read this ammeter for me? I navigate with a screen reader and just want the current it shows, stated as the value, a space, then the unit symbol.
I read 0.2 mA
